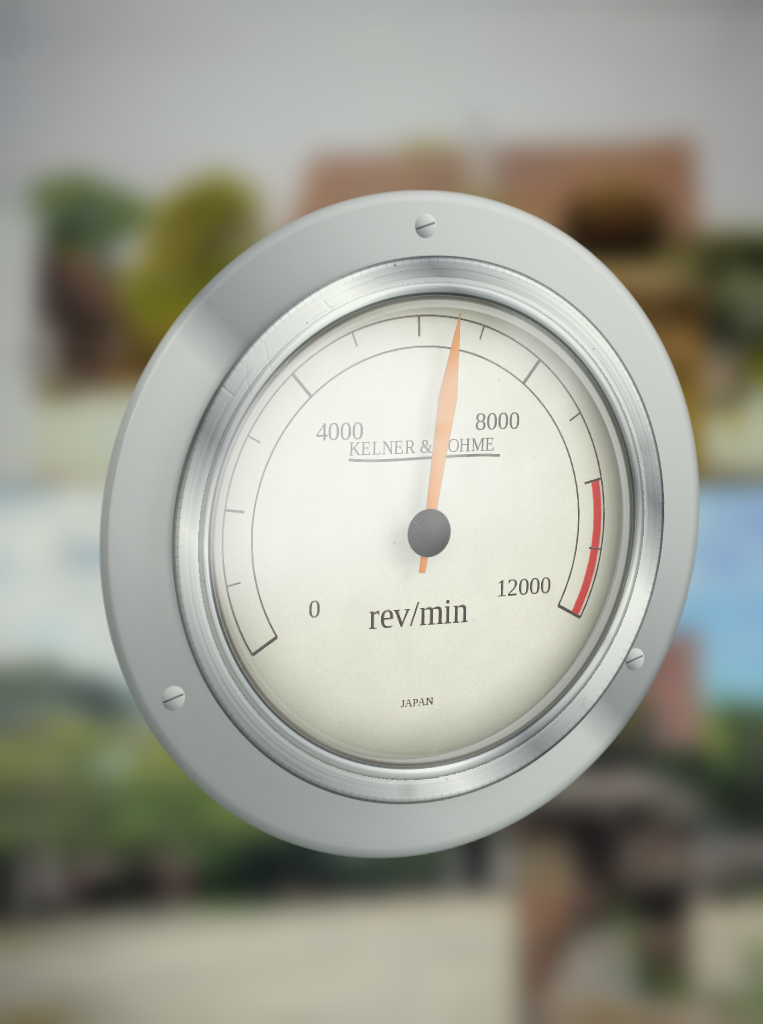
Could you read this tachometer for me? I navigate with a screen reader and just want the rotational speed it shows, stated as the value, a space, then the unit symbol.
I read 6500 rpm
